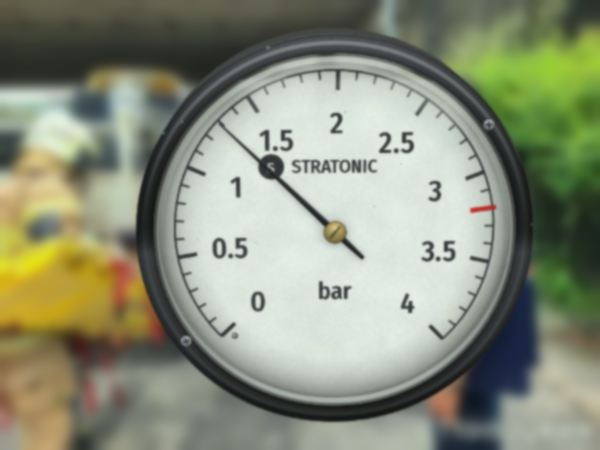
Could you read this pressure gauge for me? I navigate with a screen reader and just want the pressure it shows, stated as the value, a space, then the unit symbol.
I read 1.3 bar
